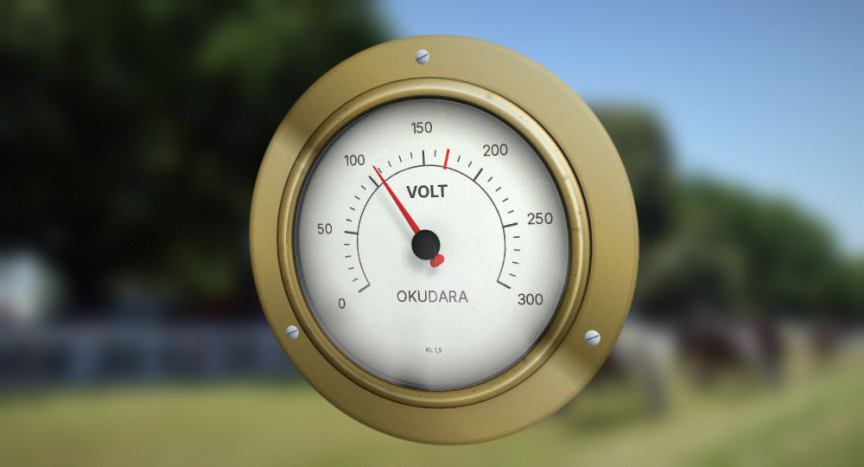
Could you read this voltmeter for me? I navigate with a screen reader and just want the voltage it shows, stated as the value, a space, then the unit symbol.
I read 110 V
